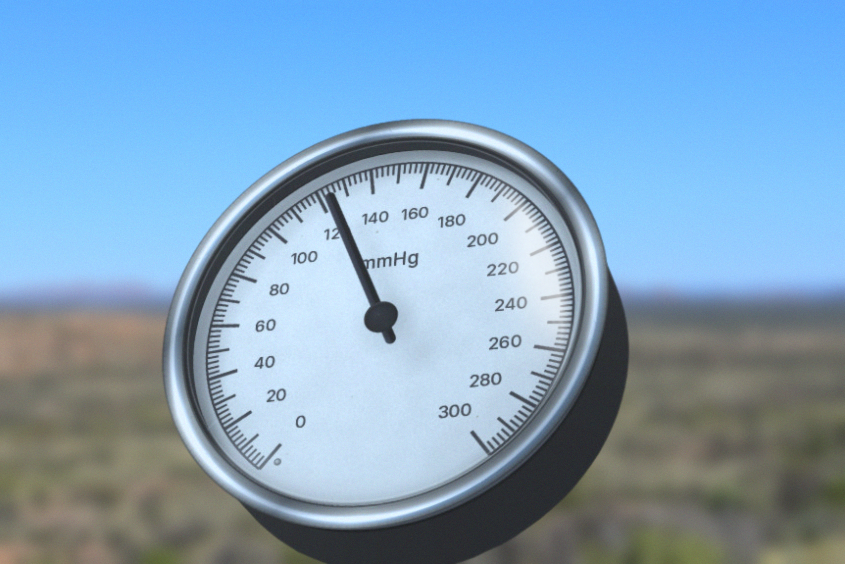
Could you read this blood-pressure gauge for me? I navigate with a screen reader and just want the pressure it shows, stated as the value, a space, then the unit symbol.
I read 124 mmHg
